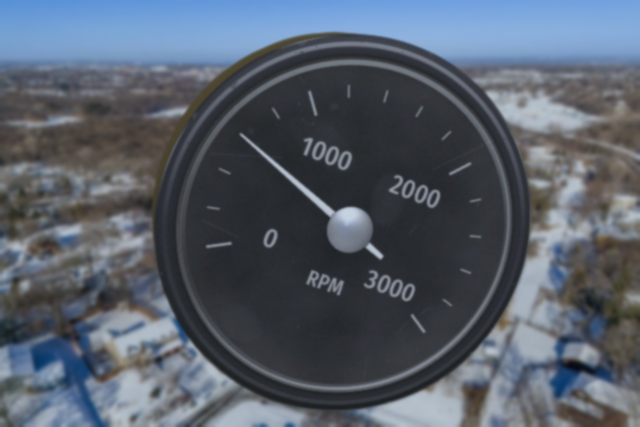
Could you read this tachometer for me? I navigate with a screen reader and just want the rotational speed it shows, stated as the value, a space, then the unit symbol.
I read 600 rpm
